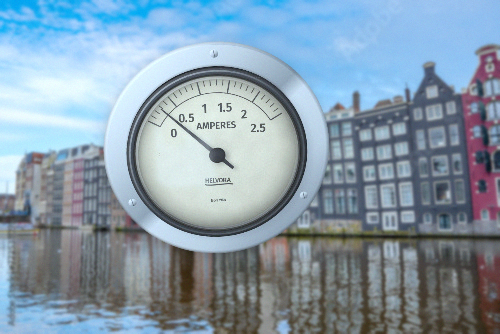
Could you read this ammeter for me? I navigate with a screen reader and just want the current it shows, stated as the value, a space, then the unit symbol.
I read 0.3 A
